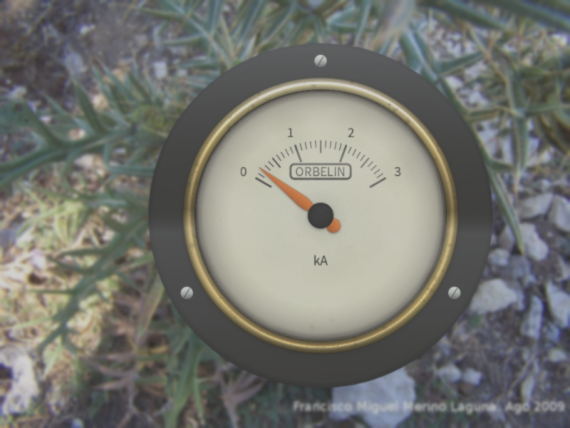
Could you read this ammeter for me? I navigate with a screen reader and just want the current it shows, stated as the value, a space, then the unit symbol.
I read 0.2 kA
